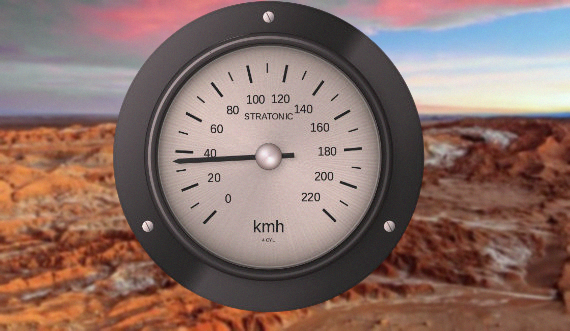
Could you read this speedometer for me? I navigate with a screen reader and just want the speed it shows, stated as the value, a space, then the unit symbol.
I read 35 km/h
